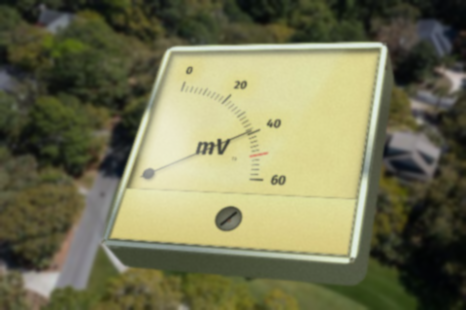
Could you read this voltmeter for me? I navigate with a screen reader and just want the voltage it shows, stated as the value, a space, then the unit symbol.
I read 40 mV
